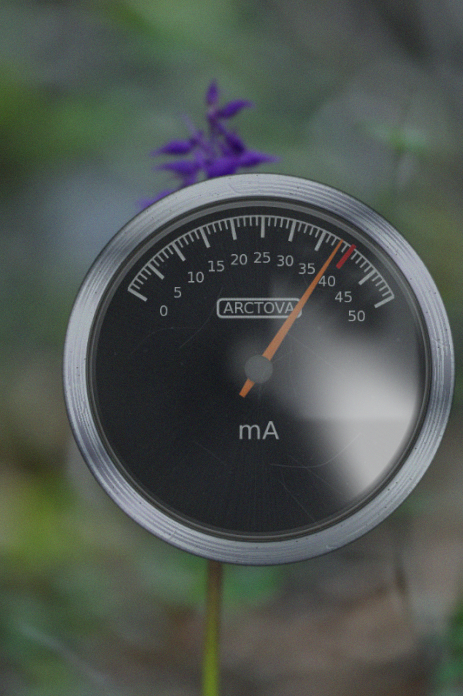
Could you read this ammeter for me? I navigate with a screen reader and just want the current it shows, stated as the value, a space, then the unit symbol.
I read 38 mA
